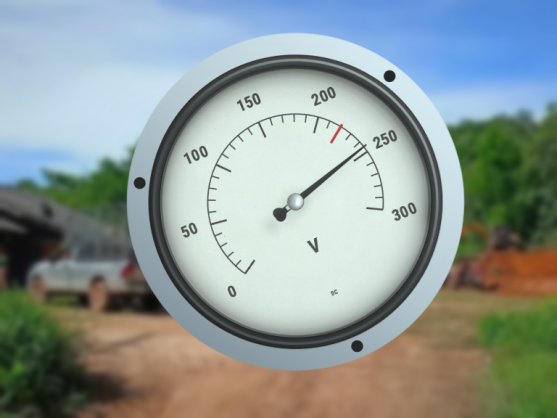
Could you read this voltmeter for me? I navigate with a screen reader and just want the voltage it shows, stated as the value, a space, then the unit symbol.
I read 245 V
